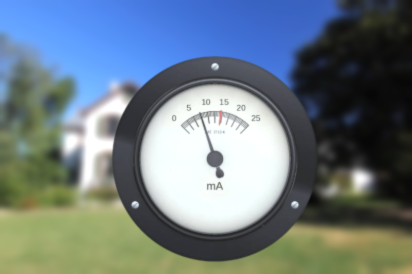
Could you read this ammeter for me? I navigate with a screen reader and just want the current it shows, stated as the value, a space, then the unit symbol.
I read 7.5 mA
